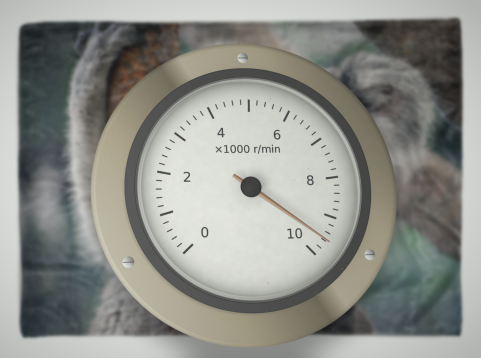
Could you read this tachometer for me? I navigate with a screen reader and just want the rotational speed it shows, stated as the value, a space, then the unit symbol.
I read 9600 rpm
